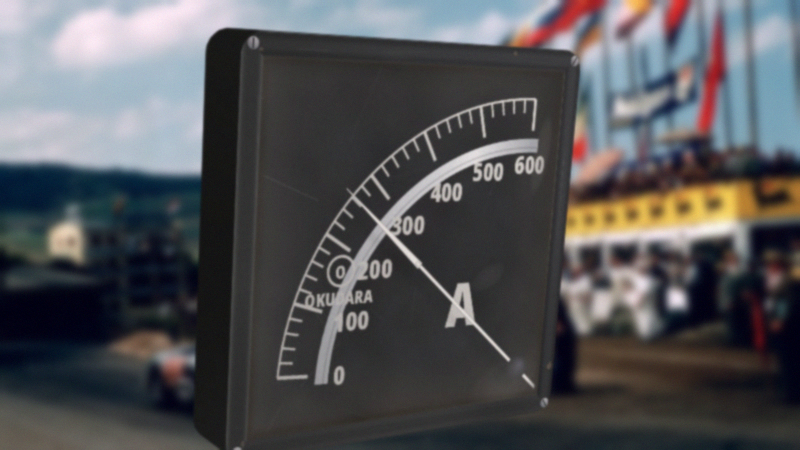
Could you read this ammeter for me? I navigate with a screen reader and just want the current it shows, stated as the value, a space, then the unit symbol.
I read 260 A
